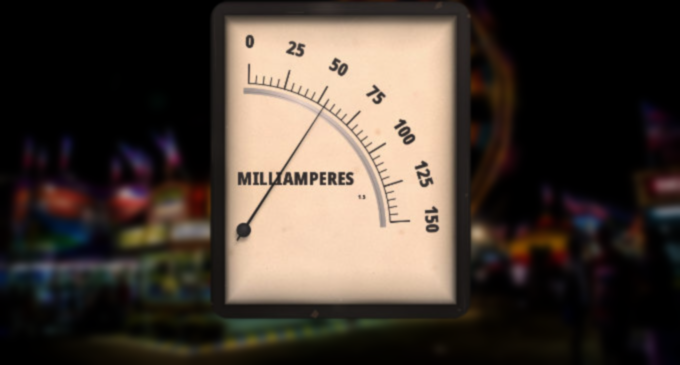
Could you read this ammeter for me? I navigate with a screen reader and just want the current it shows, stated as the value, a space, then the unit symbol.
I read 55 mA
